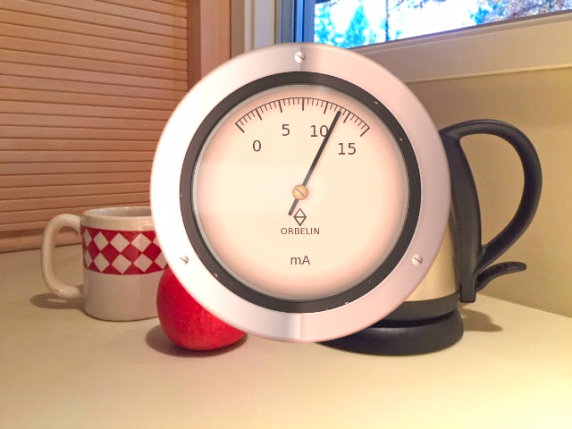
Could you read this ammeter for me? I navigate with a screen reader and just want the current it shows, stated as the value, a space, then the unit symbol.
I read 11.5 mA
